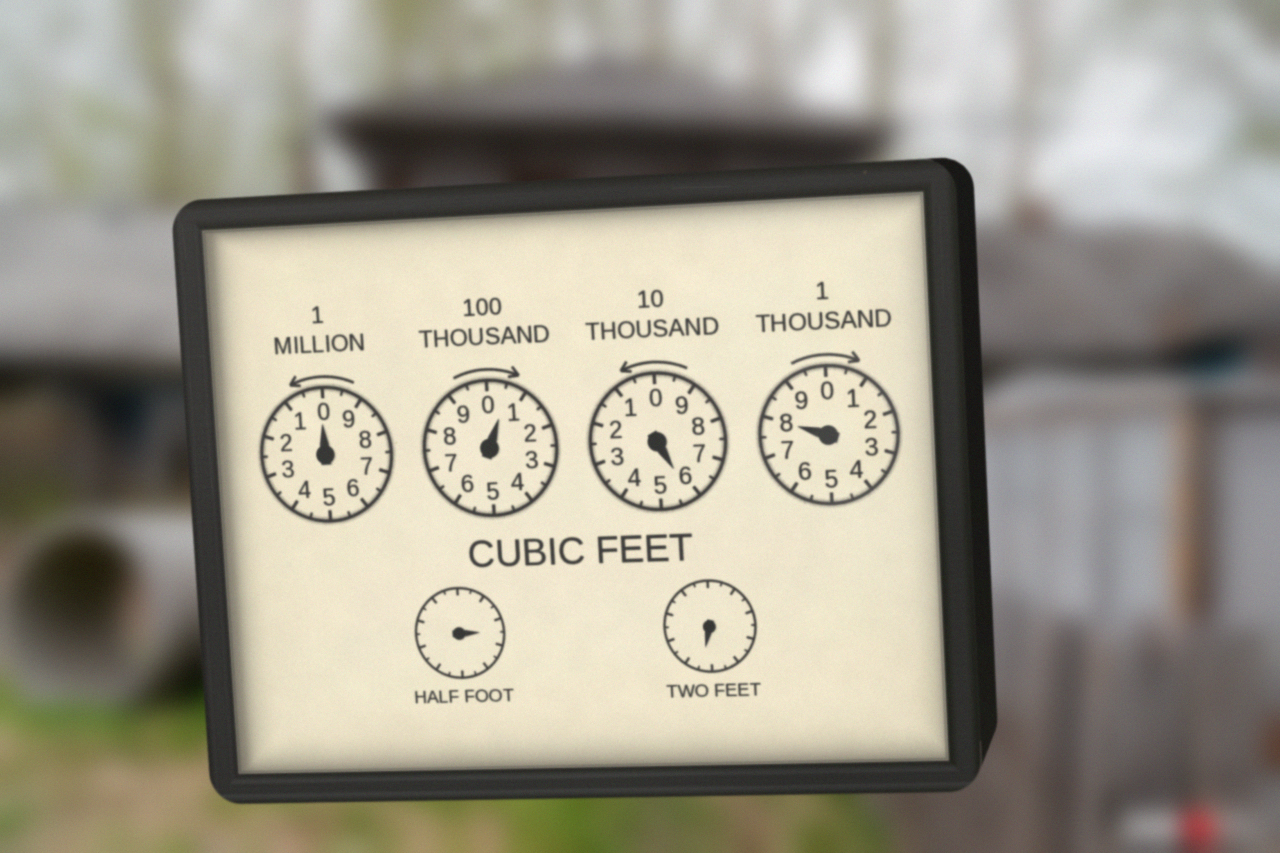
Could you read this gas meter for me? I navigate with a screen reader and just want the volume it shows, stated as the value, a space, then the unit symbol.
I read 5800 ft³
